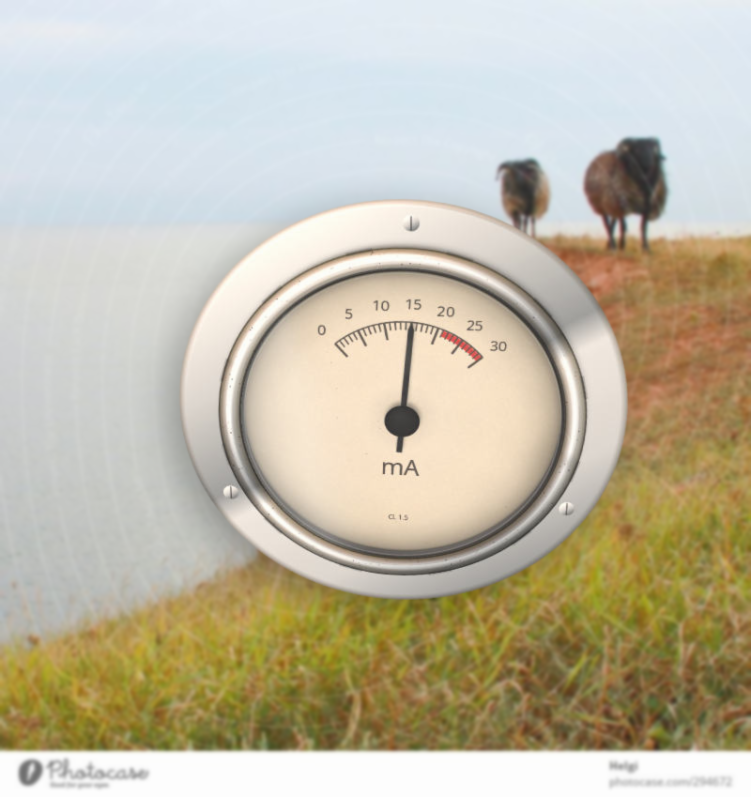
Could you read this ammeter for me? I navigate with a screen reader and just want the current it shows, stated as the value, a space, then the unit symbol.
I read 15 mA
